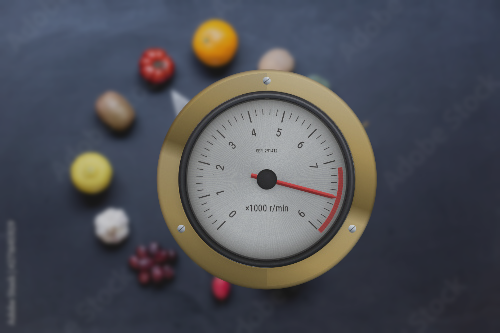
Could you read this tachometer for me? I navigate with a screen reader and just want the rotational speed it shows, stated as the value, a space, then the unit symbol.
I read 8000 rpm
